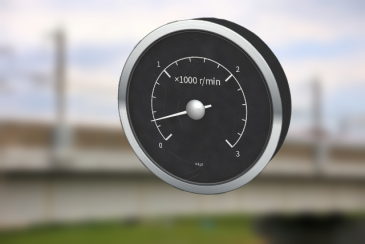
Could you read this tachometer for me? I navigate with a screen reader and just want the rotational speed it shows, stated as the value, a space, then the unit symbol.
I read 300 rpm
